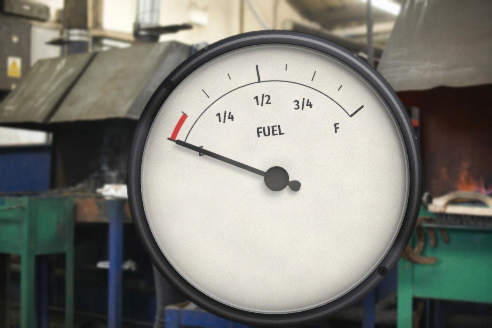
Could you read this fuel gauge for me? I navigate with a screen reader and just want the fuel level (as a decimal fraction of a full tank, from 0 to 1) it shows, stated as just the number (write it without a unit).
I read 0
